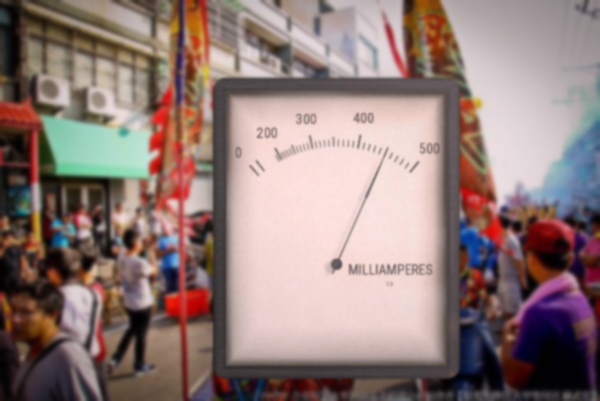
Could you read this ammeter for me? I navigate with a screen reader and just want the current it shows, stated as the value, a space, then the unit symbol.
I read 450 mA
